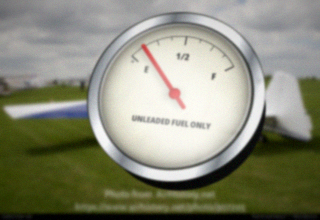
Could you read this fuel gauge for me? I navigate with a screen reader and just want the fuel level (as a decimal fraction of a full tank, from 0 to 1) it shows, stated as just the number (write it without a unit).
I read 0.125
